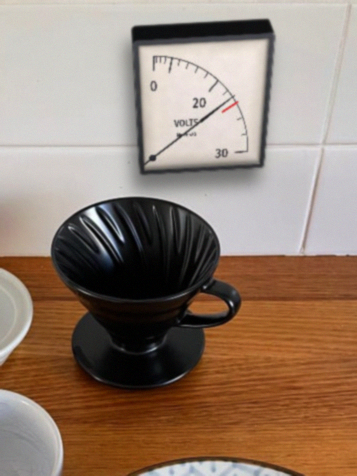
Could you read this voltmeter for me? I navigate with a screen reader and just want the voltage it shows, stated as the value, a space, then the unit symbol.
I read 23 V
